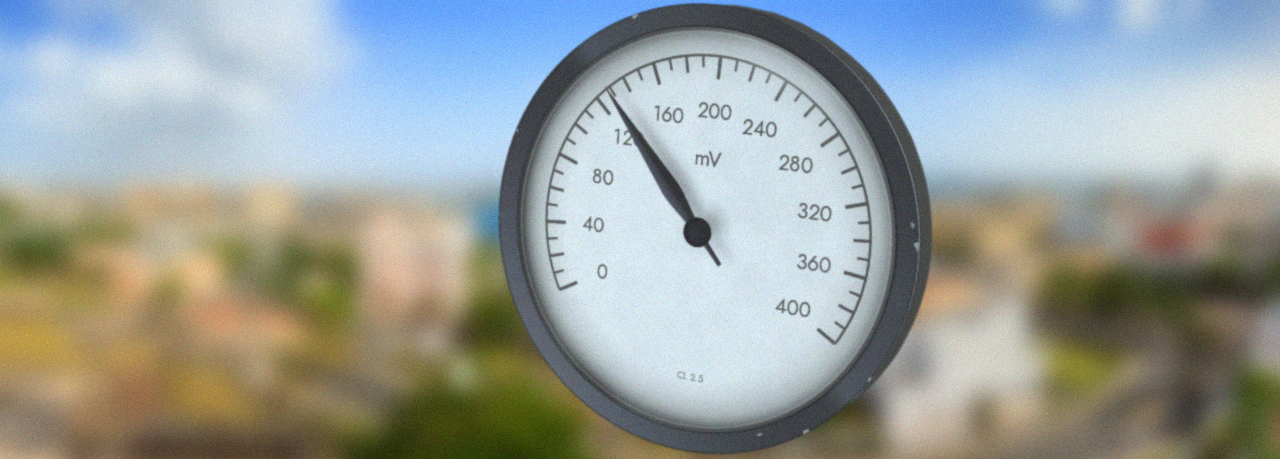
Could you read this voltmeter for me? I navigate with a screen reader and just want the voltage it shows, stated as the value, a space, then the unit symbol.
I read 130 mV
